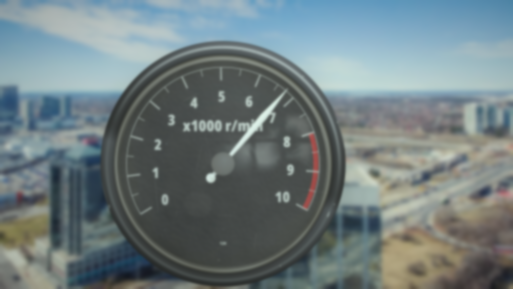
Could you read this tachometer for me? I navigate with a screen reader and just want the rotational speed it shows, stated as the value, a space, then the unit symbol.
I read 6750 rpm
